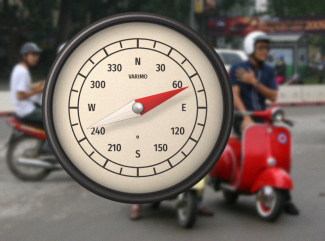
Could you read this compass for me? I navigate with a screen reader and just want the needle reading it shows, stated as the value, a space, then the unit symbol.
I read 67.5 °
